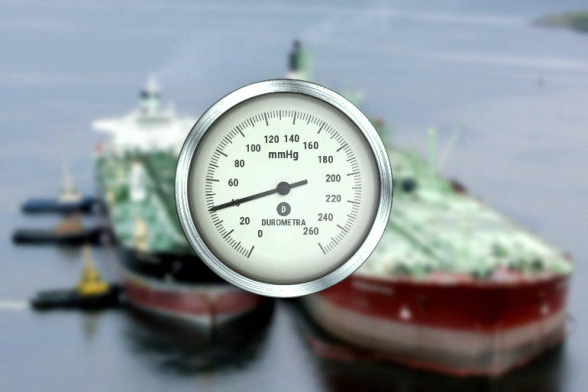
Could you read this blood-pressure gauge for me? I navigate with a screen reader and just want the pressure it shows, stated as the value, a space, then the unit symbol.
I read 40 mmHg
